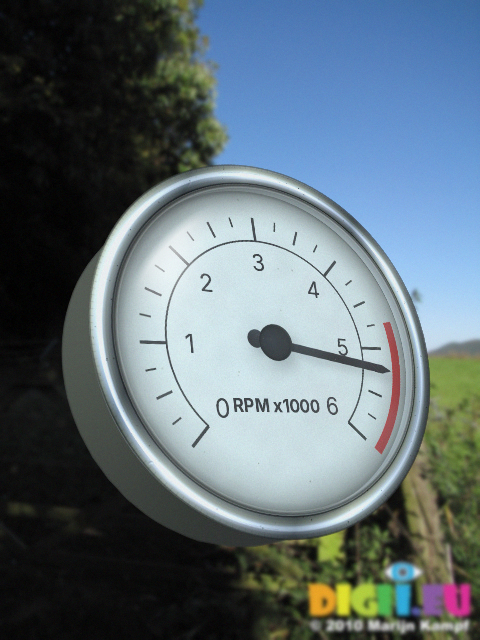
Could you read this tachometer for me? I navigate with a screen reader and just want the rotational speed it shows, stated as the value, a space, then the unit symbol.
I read 5250 rpm
